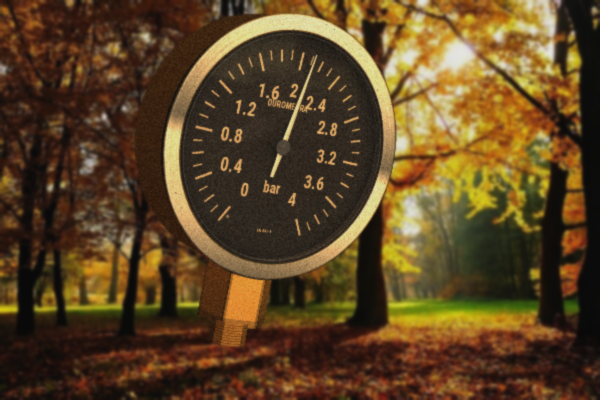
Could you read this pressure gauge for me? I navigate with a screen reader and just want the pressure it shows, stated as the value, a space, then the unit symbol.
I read 2.1 bar
